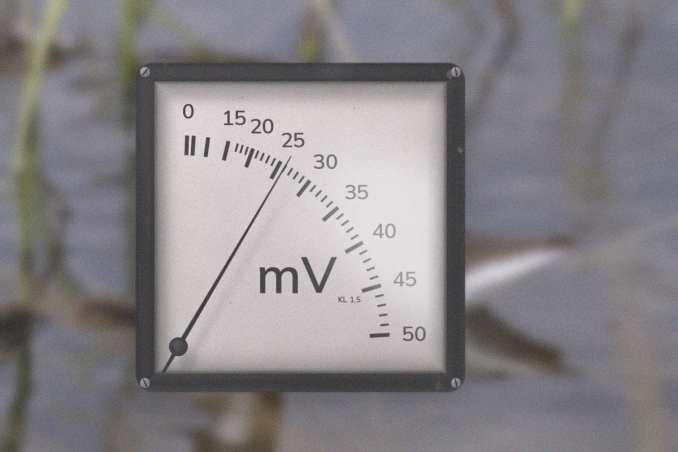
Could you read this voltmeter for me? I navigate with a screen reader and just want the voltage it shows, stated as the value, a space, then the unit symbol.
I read 26 mV
